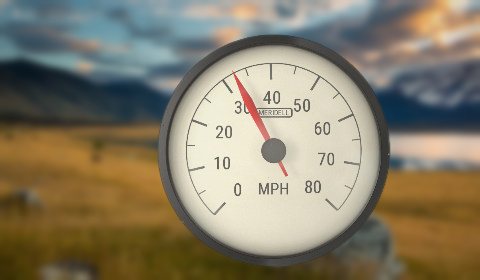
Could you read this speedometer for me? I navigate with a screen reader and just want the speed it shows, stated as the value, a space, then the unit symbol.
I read 32.5 mph
